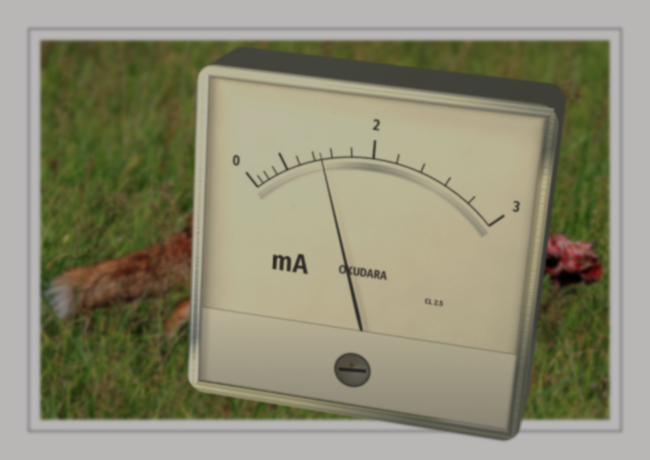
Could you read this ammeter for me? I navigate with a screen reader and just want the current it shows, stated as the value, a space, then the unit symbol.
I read 1.5 mA
